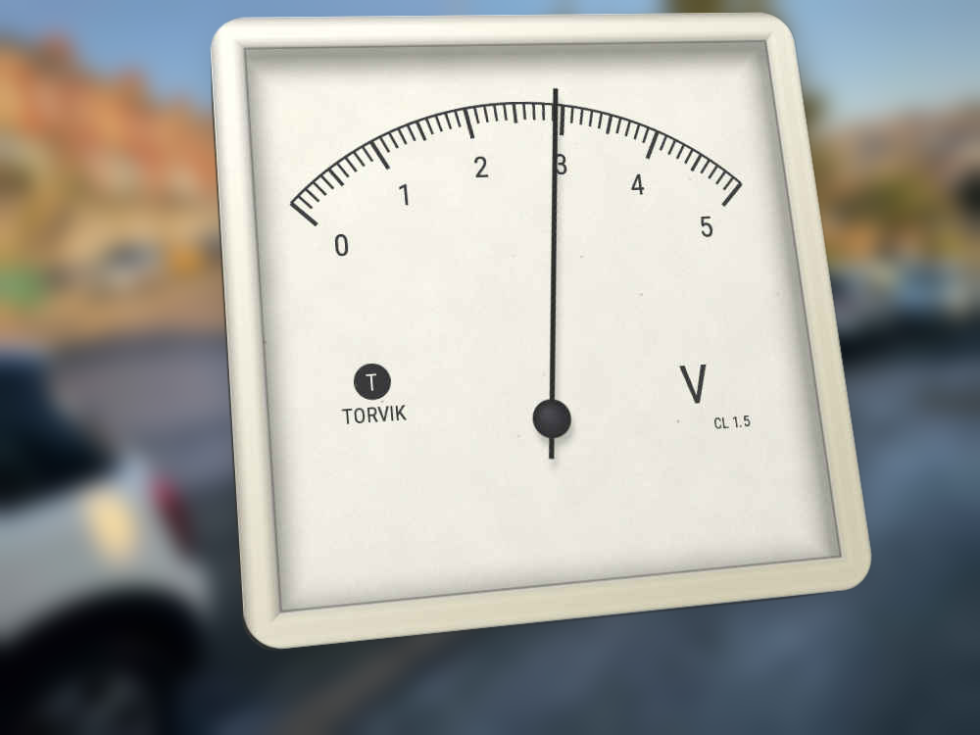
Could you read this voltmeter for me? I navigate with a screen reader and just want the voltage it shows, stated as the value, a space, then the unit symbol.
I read 2.9 V
